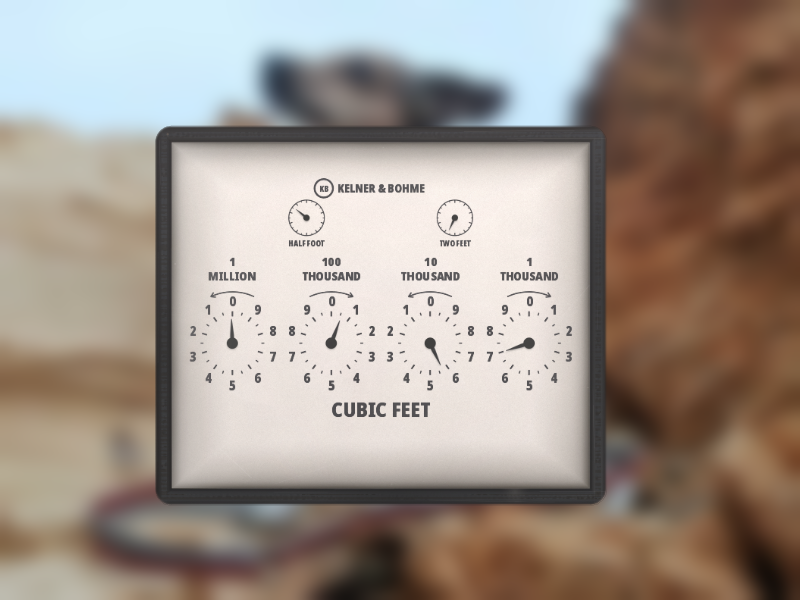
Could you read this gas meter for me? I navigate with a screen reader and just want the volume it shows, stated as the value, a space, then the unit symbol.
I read 5700 ft³
